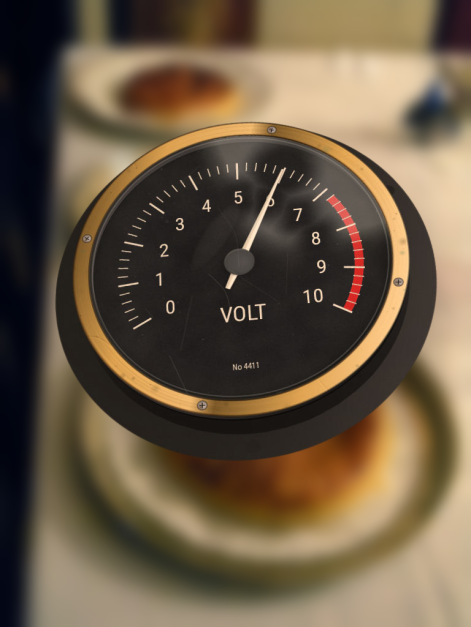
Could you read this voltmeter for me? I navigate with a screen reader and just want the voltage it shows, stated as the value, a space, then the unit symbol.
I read 6 V
